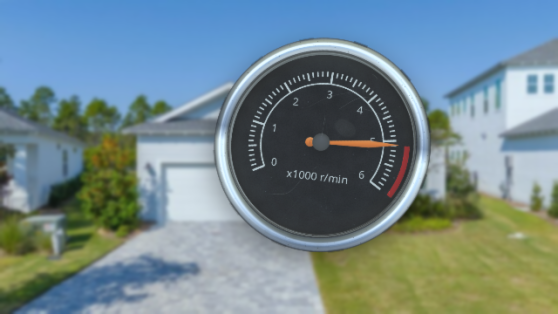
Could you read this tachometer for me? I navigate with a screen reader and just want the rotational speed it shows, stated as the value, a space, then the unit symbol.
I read 5100 rpm
